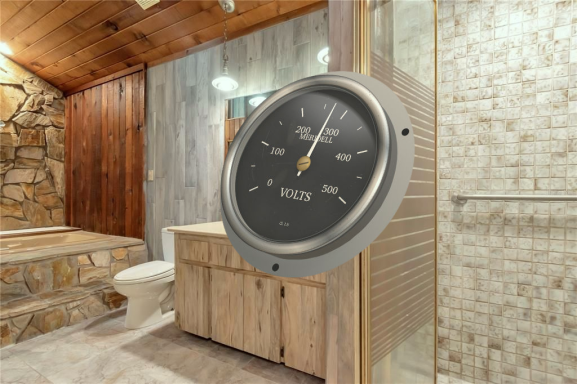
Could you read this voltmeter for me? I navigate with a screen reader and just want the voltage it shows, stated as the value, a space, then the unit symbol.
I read 275 V
